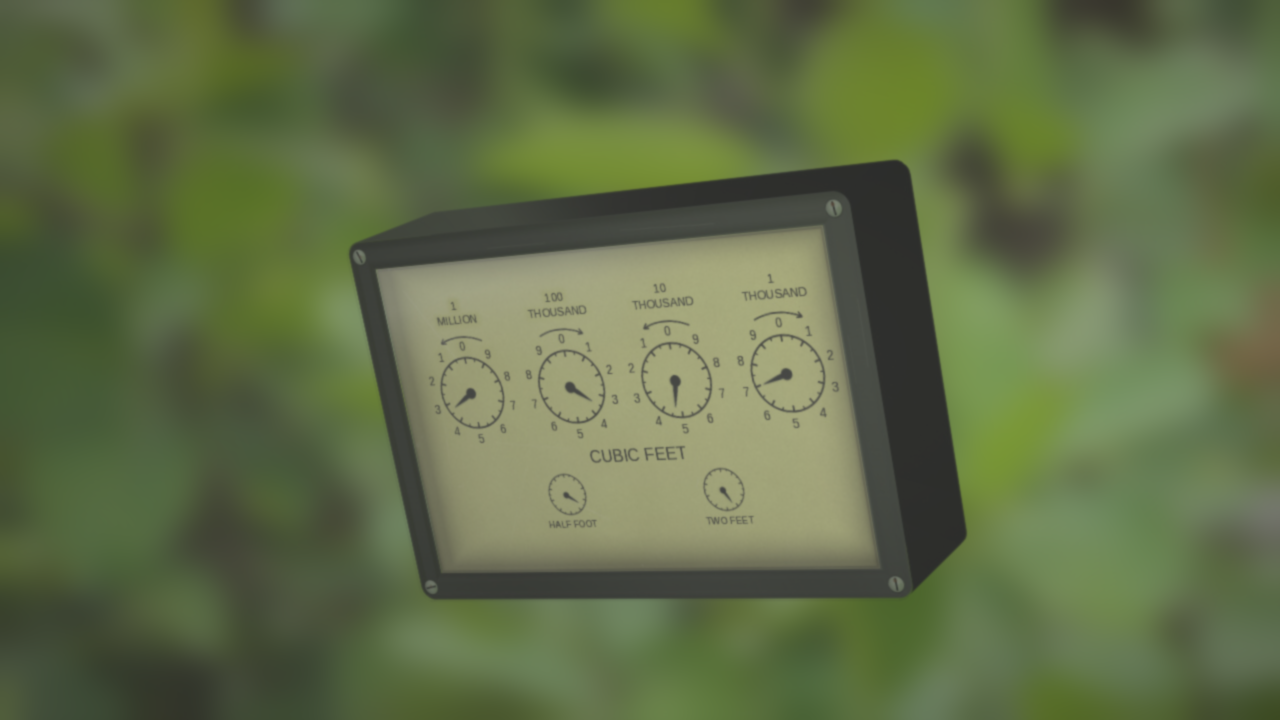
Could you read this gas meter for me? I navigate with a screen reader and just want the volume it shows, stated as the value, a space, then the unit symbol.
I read 334700 ft³
